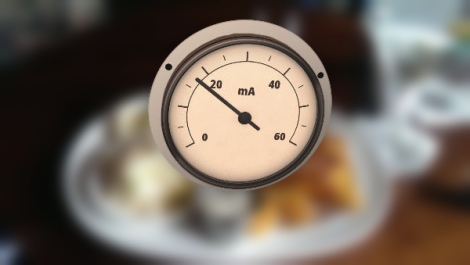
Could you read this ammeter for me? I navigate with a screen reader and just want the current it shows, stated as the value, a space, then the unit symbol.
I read 17.5 mA
